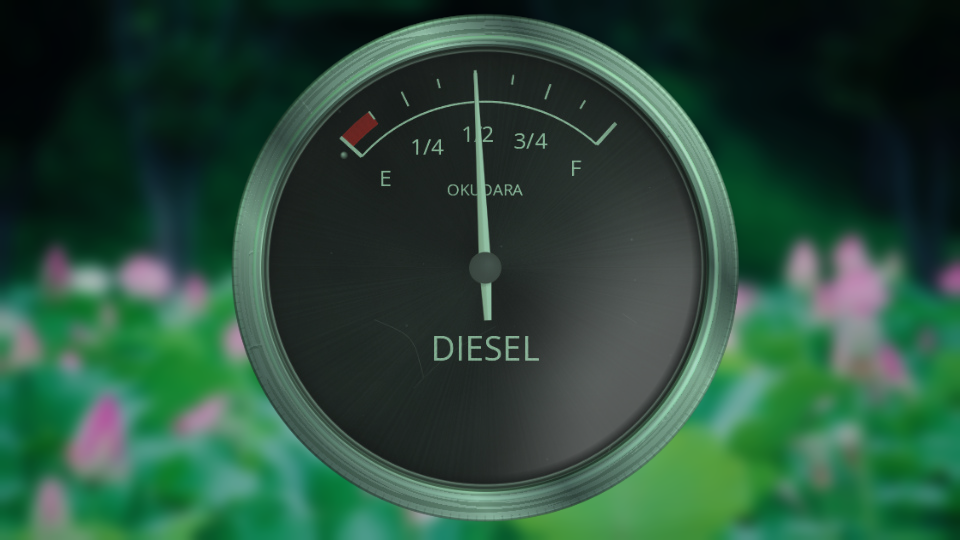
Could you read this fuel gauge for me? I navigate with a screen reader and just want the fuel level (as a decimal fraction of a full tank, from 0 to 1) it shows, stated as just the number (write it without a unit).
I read 0.5
